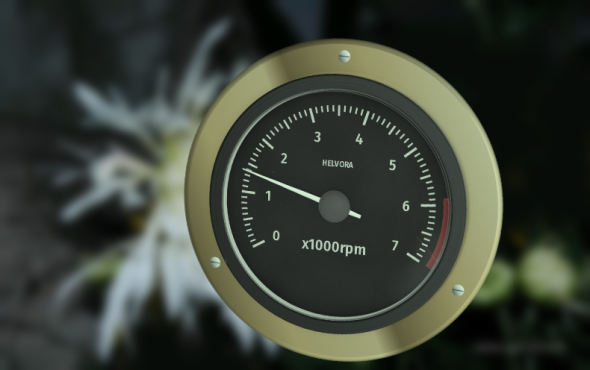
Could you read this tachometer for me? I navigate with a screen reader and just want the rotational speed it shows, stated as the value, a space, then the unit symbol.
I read 1400 rpm
